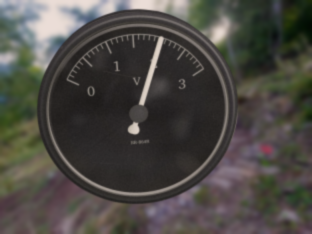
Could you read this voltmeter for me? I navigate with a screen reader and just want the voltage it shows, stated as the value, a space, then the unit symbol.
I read 2 V
